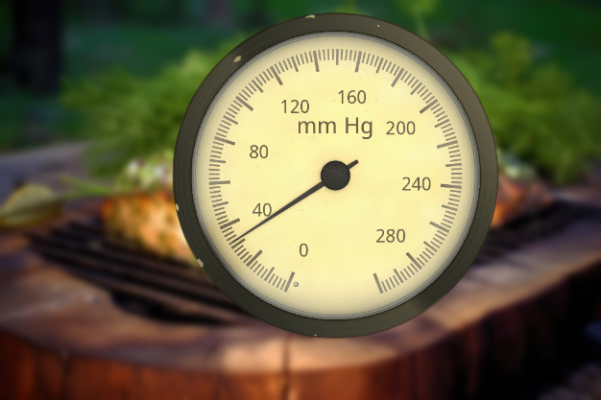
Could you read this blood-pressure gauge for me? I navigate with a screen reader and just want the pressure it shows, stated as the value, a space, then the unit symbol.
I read 32 mmHg
